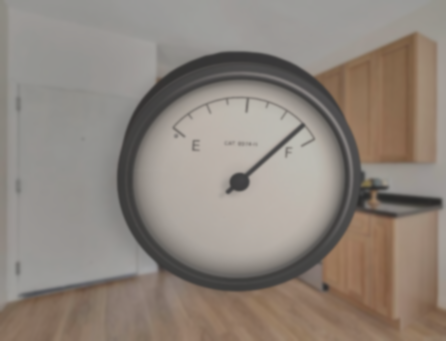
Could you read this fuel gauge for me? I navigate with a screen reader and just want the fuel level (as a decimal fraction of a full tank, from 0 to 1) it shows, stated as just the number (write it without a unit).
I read 0.875
